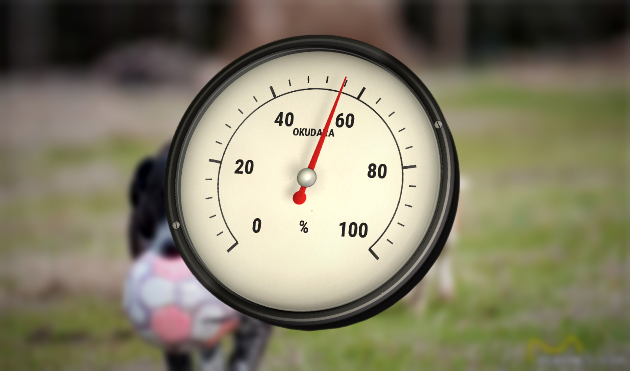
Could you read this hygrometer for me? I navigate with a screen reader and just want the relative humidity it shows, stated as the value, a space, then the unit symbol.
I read 56 %
